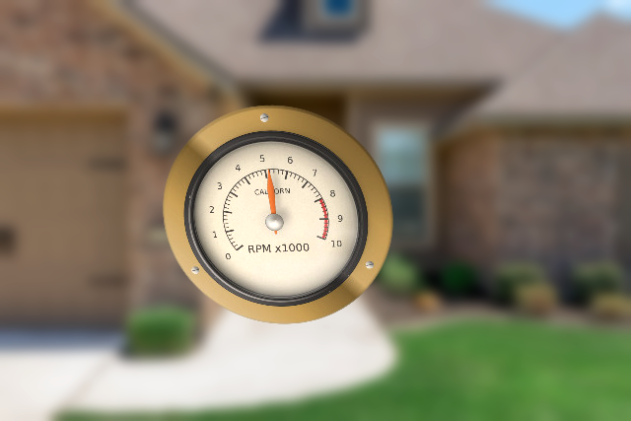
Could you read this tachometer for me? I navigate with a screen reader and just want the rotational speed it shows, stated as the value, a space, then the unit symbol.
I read 5200 rpm
